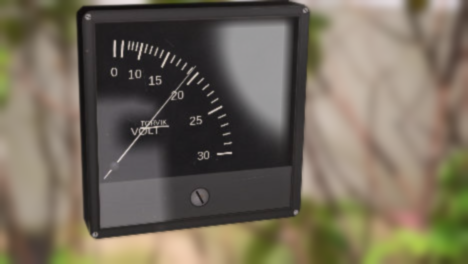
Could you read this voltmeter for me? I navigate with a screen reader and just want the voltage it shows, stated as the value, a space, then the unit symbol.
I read 19 V
